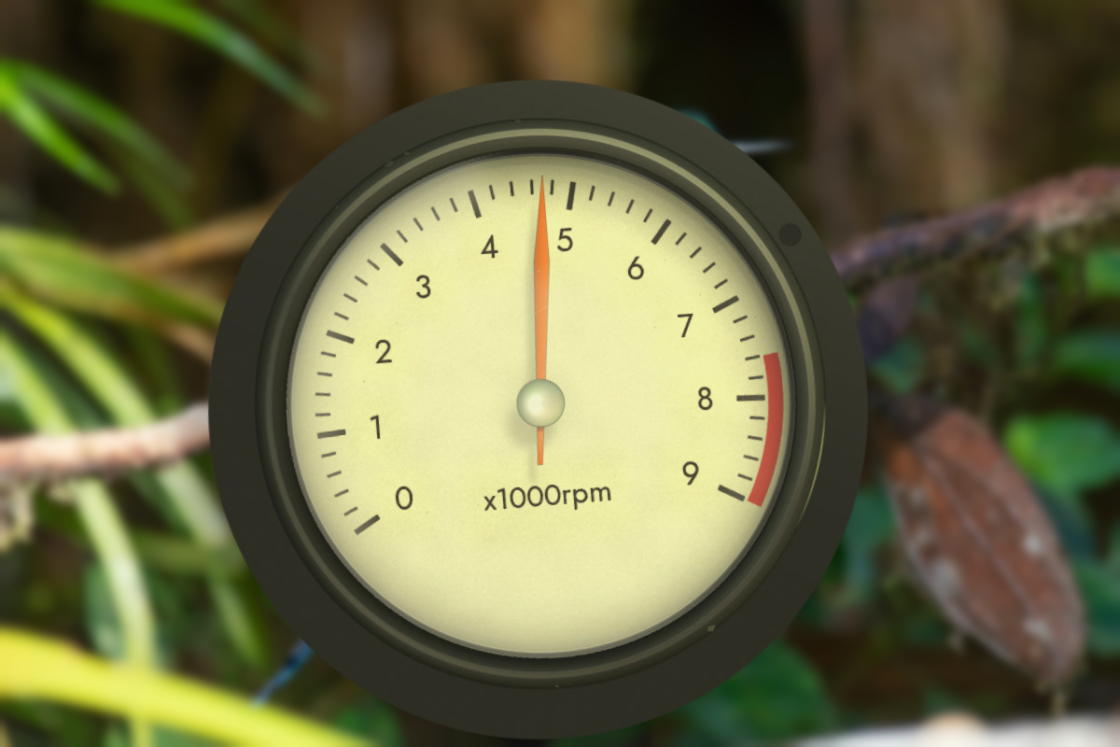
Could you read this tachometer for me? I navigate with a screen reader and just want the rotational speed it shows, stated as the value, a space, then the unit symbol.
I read 4700 rpm
